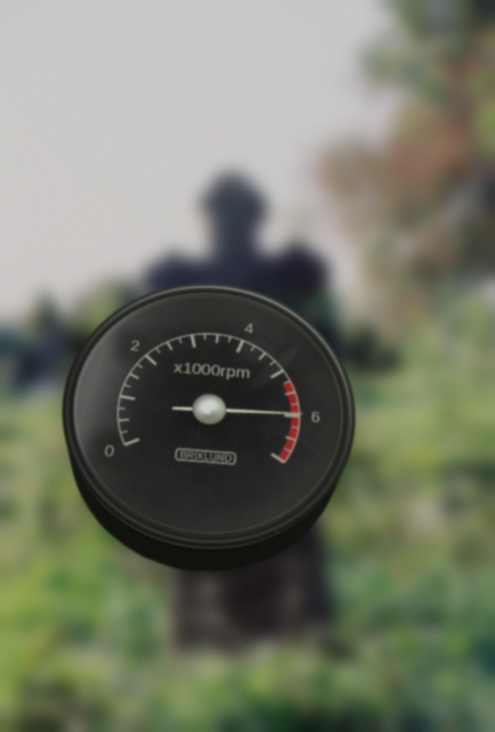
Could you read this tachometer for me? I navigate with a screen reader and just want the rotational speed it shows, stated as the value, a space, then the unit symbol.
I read 6000 rpm
